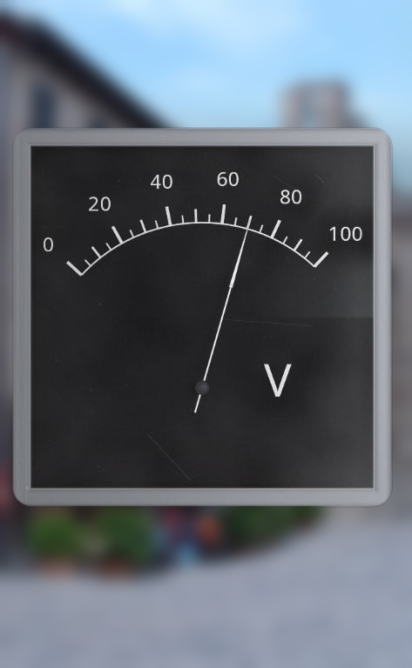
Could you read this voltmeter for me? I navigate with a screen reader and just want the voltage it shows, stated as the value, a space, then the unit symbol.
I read 70 V
